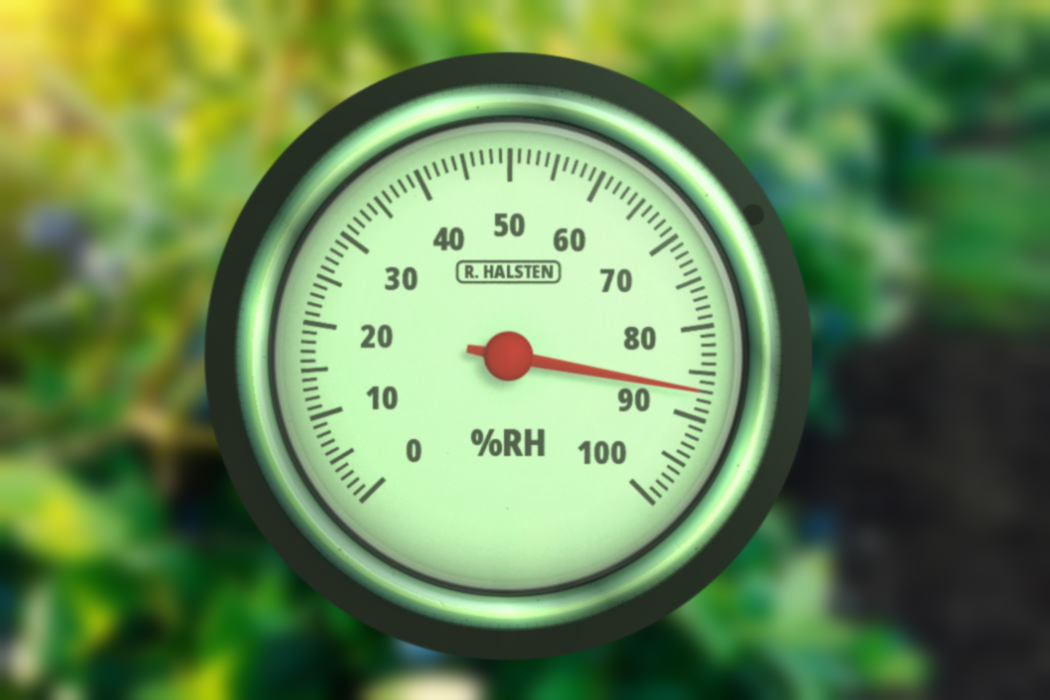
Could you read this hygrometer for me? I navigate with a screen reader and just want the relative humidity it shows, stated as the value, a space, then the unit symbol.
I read 87 %
